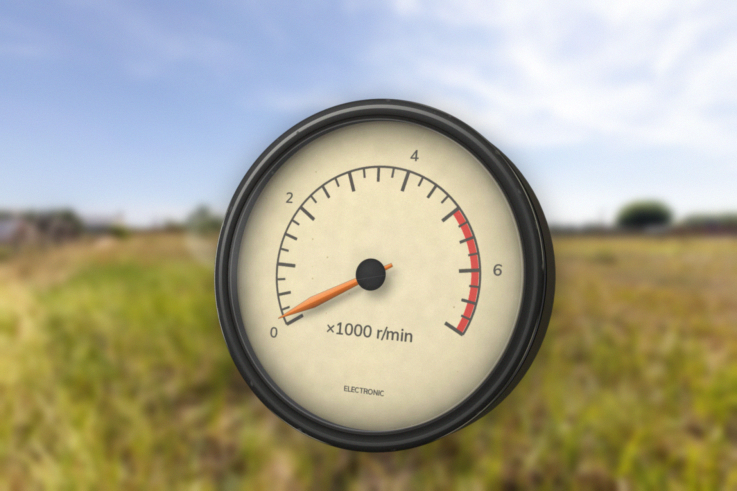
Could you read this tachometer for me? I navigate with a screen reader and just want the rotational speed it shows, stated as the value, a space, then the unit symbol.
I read 125 rpm
